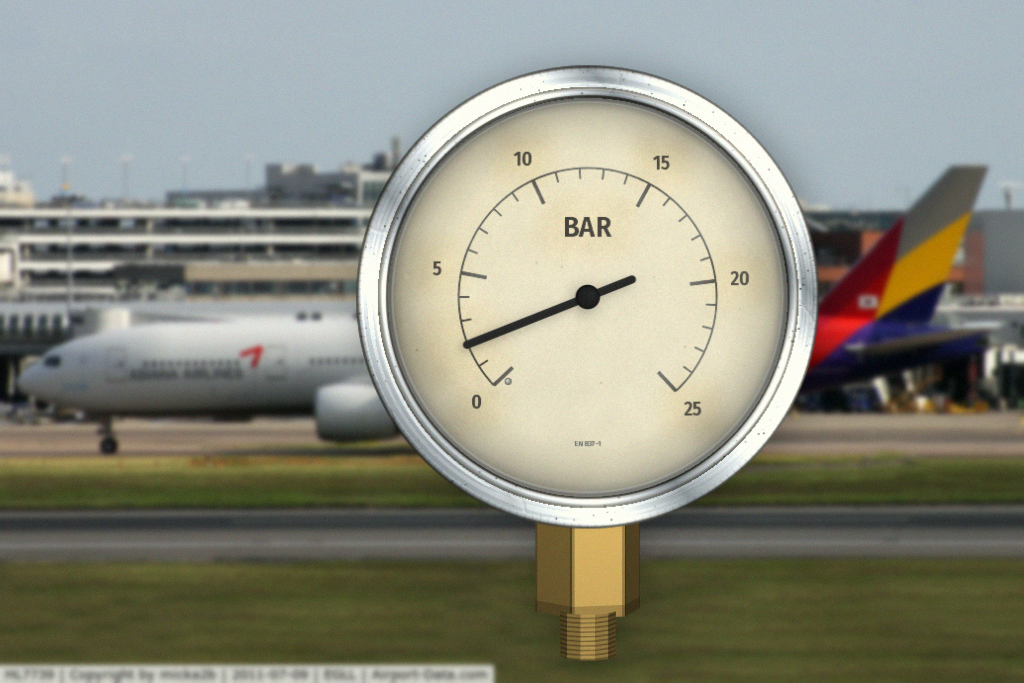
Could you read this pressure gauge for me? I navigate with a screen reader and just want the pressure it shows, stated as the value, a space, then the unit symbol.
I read 2 bar
